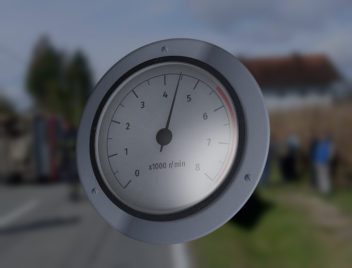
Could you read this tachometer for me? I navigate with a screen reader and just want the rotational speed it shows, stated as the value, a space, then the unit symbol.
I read 4500 rpm
